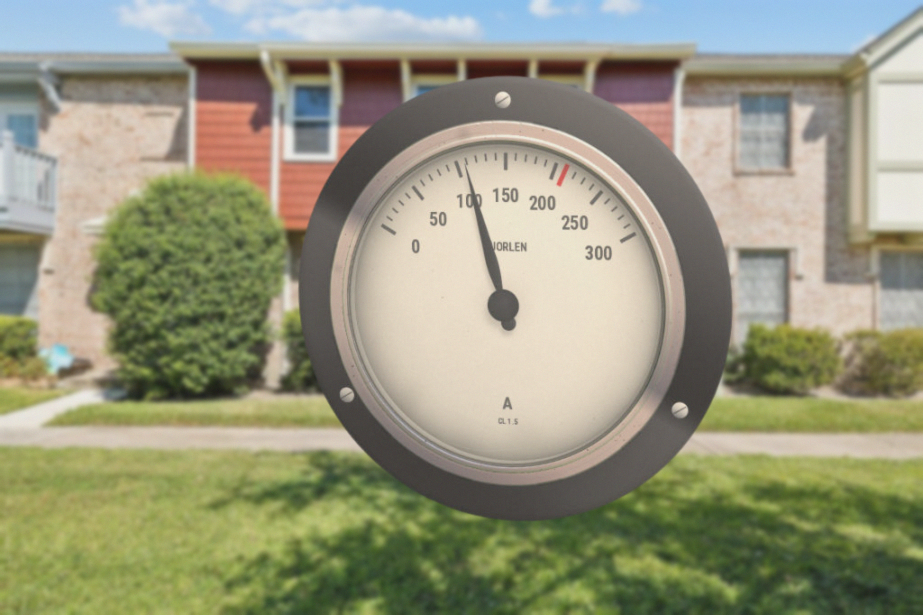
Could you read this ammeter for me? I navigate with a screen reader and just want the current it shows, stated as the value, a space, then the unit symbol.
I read 110 A
